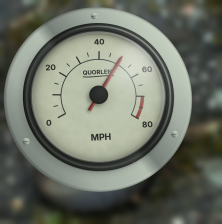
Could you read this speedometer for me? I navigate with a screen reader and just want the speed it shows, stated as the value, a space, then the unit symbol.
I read 50 mph
